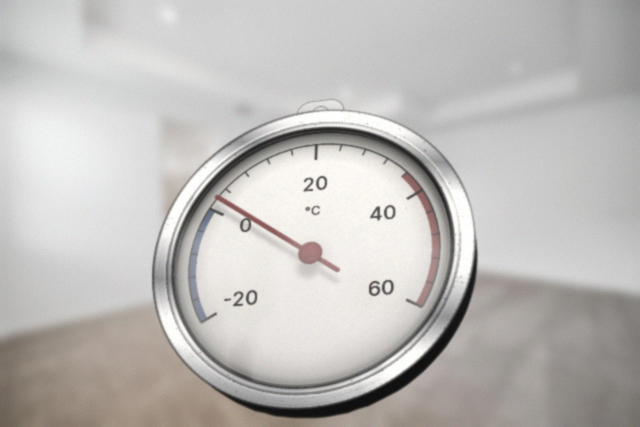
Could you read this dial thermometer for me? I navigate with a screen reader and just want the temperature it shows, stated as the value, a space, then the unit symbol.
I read 2 °C
